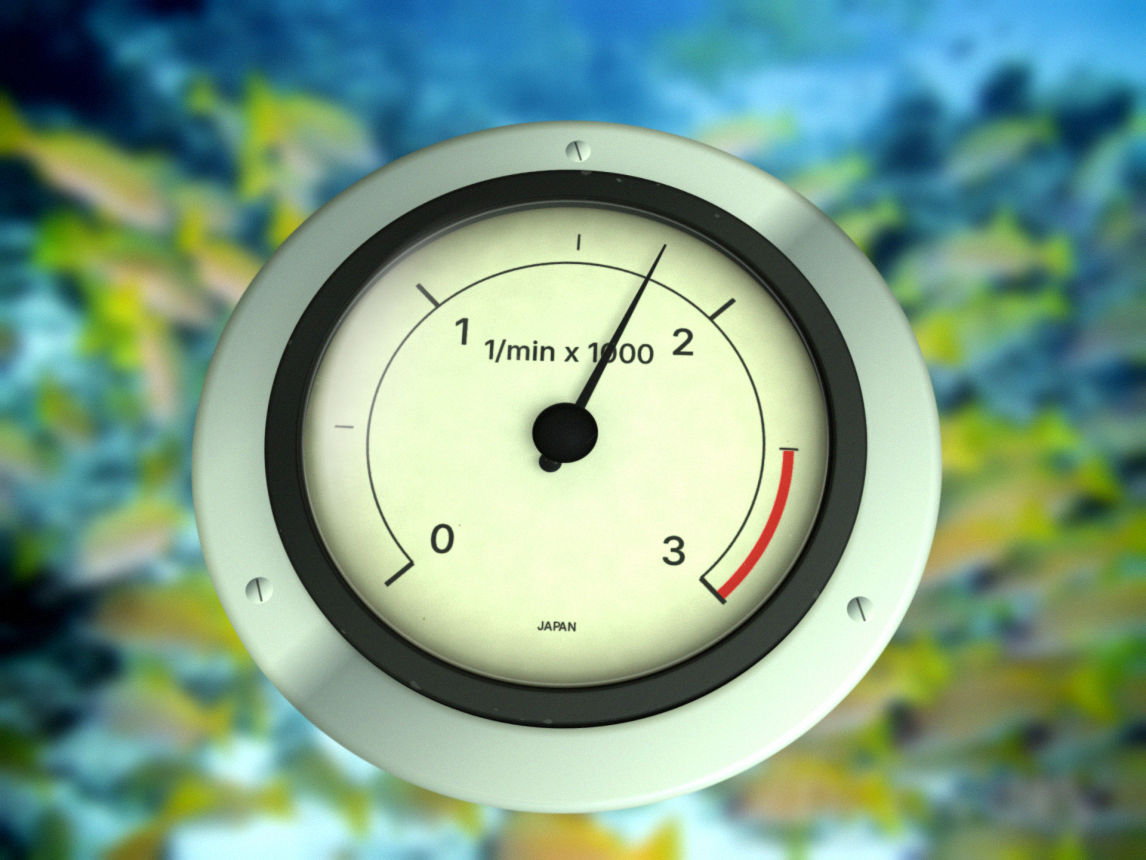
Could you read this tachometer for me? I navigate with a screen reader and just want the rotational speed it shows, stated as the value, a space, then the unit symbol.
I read 1750 rpm
